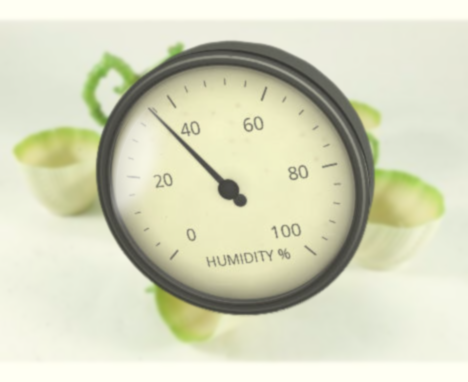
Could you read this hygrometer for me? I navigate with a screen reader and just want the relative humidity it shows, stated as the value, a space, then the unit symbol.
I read 36 %
